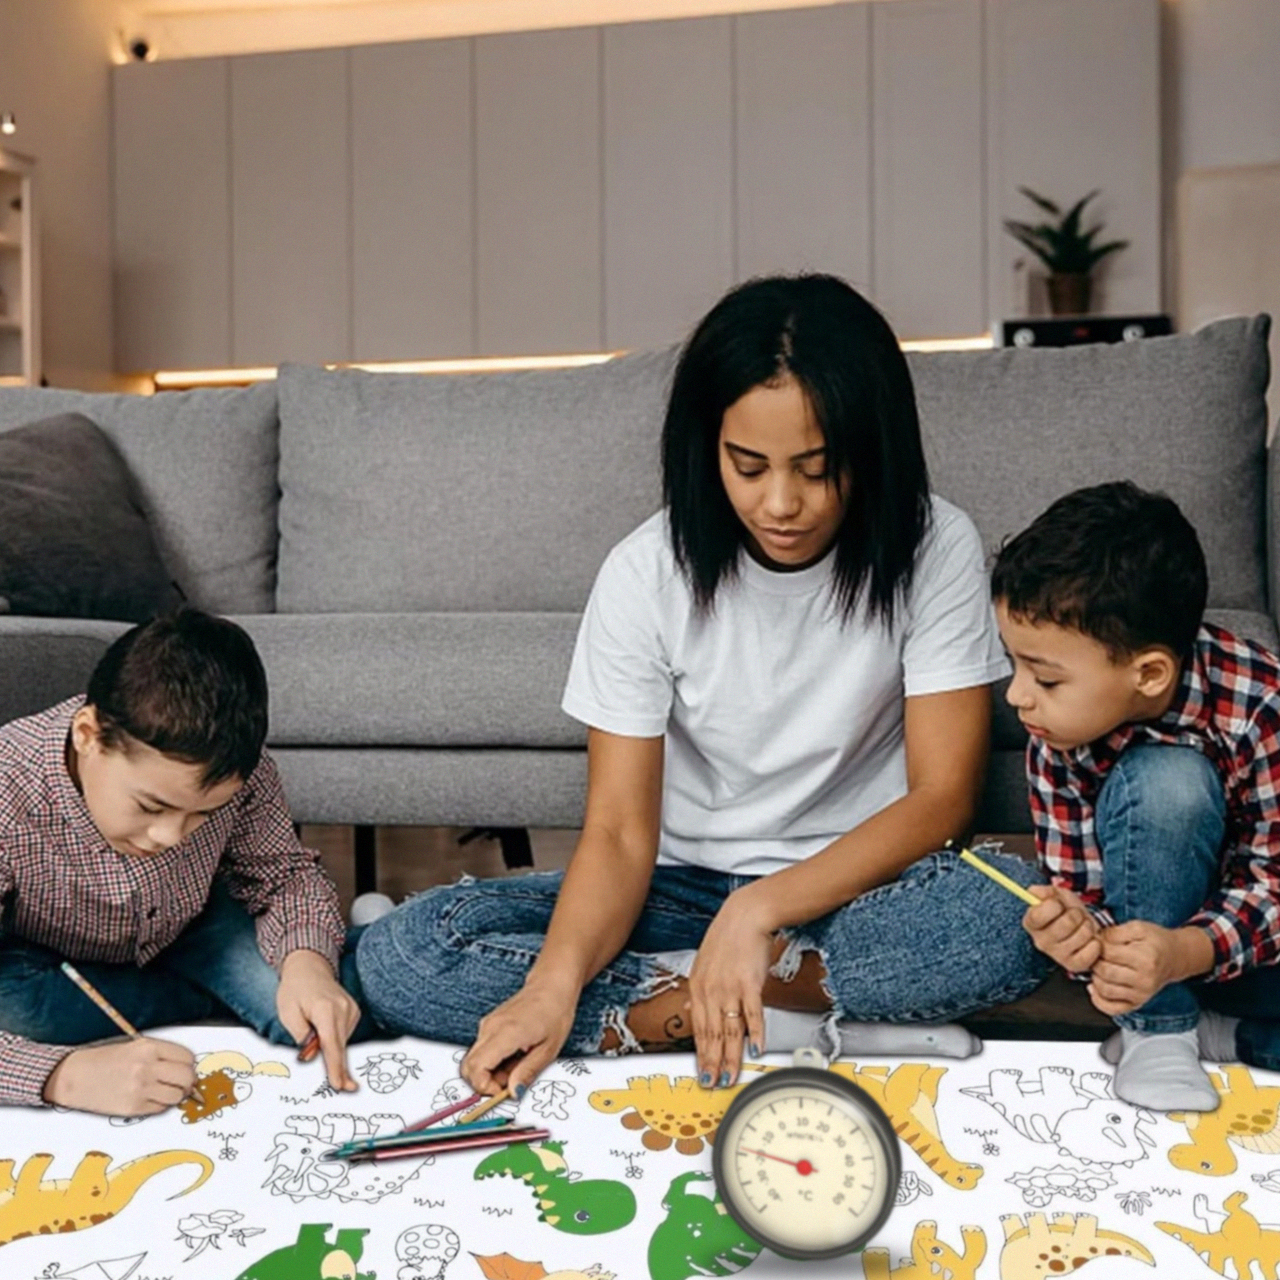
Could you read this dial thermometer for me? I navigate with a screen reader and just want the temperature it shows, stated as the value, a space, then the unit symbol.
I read -17.5 °C
